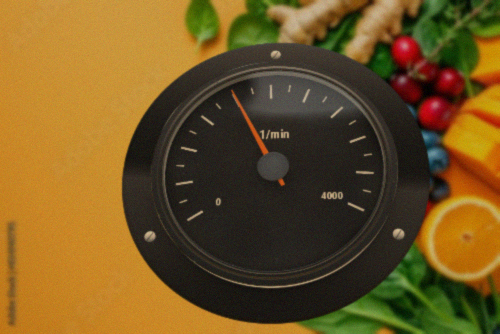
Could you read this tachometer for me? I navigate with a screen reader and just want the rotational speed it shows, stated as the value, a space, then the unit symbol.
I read 1600 rpm
